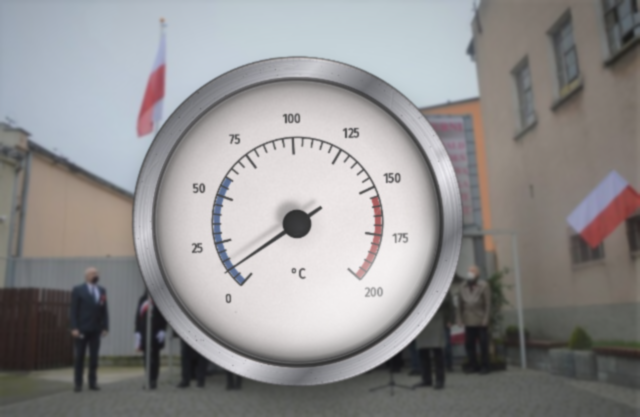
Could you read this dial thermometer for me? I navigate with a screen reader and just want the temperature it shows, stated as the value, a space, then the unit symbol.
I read 10 °C
